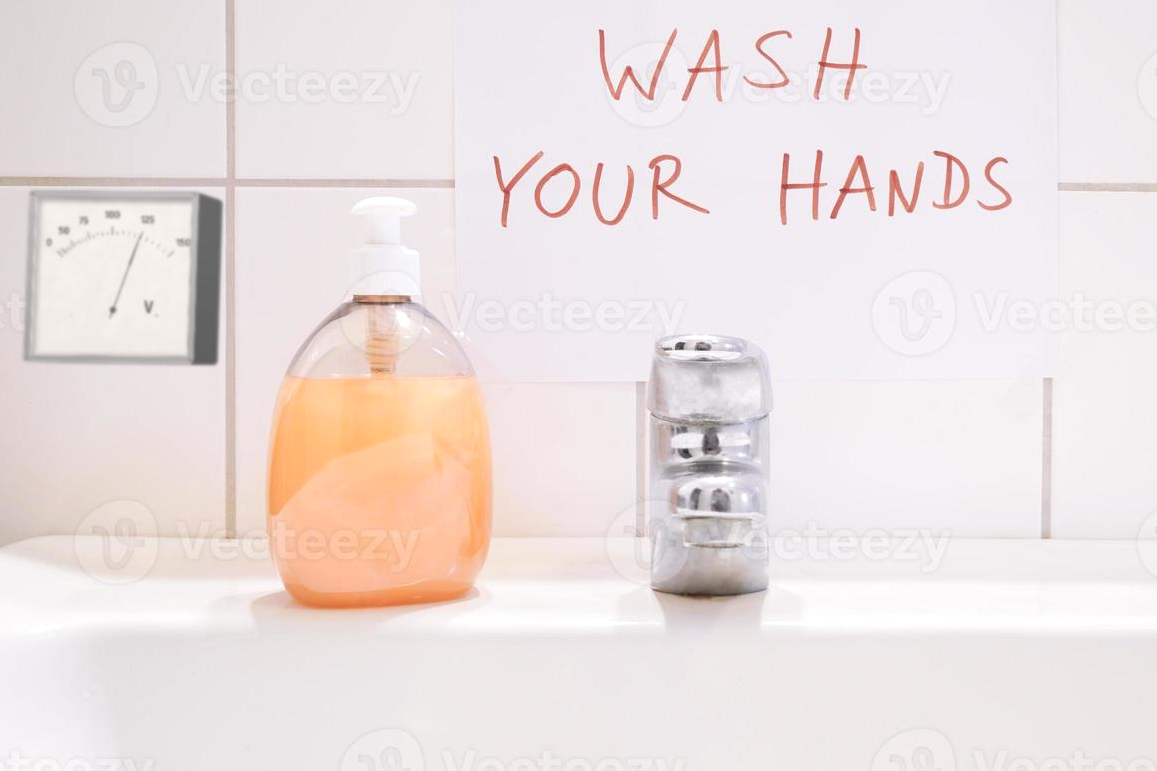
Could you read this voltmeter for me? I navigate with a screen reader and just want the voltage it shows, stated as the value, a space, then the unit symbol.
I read 125 V
